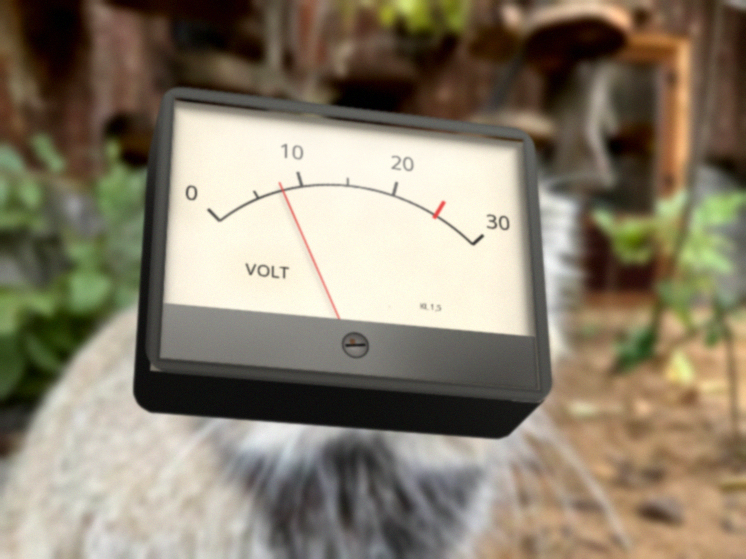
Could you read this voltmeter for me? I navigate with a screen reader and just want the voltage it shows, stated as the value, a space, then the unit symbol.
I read 7.5 V
